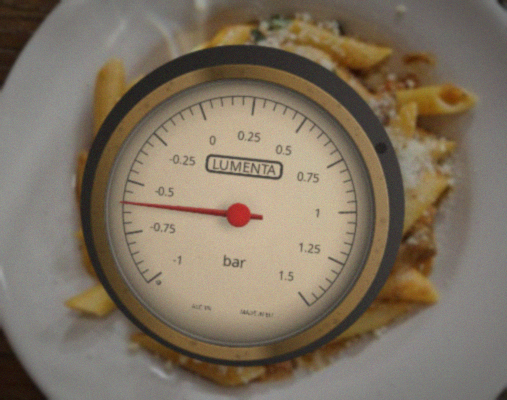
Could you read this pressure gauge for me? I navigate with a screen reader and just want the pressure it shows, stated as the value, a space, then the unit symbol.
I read -0.6 bar
